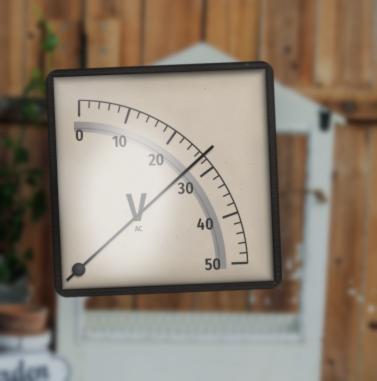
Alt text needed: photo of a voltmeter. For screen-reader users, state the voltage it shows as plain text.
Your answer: 27 V
